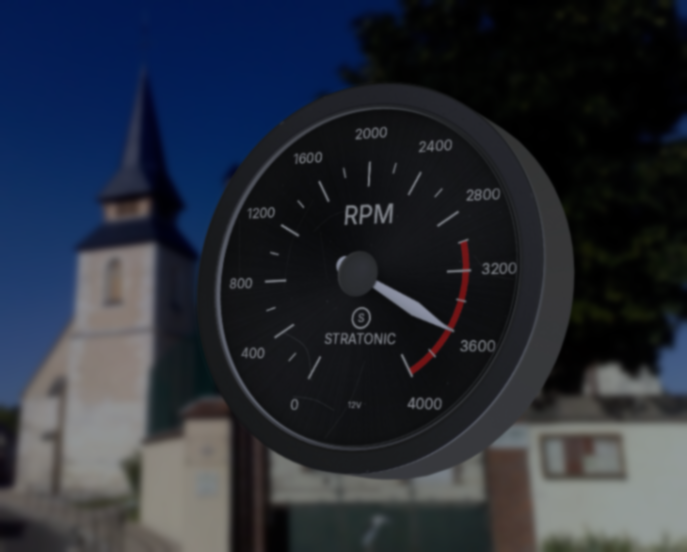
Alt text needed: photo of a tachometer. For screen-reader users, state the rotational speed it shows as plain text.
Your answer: 3600 rpm
